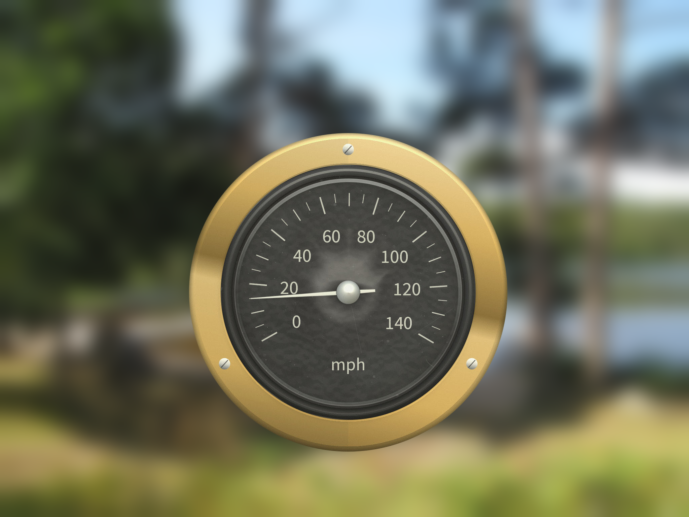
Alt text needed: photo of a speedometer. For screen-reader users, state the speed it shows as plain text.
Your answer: 15 mph
